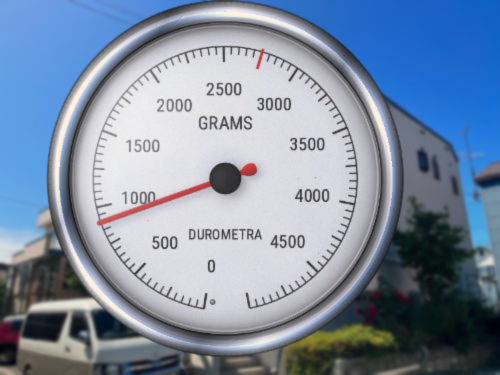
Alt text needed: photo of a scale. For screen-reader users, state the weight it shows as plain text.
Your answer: 900 g
